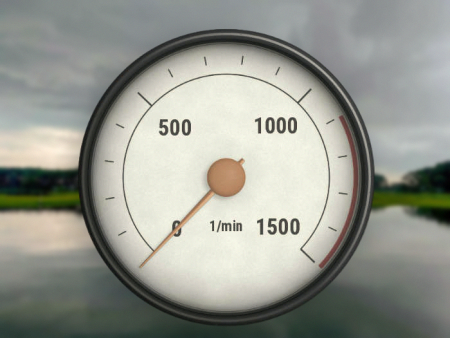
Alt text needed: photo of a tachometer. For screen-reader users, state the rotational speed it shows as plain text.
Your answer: 0 rpm
